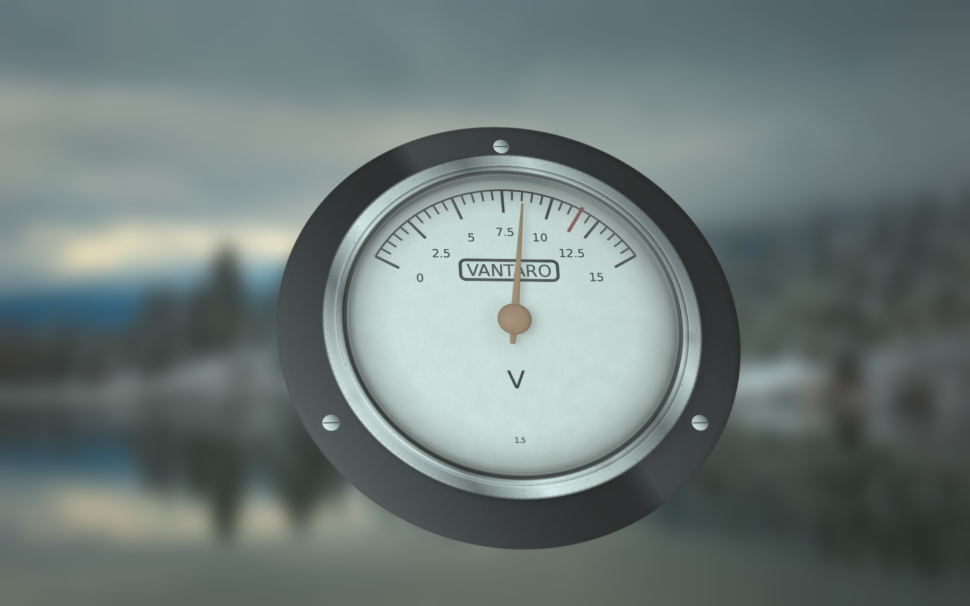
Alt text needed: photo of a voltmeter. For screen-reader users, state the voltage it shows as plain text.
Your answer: 8.5 V
